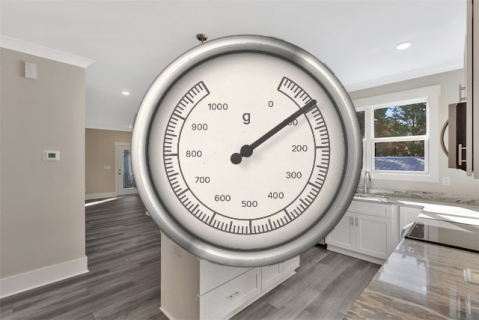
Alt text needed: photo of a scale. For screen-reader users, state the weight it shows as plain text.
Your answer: 90 g
